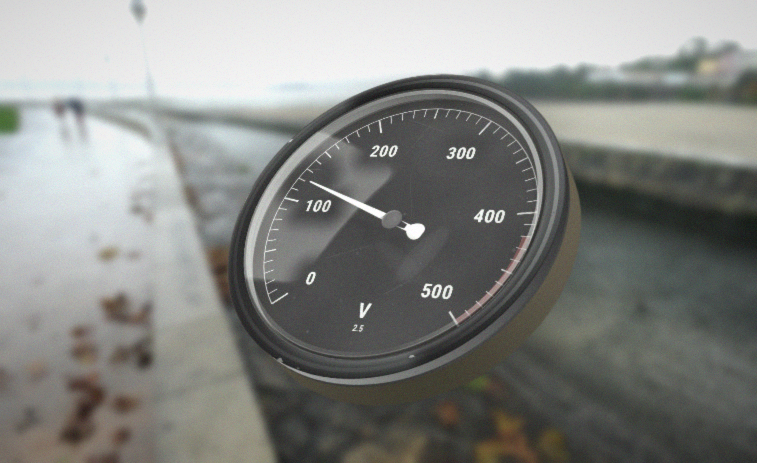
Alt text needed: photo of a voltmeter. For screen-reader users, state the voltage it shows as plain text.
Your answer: 120 V
